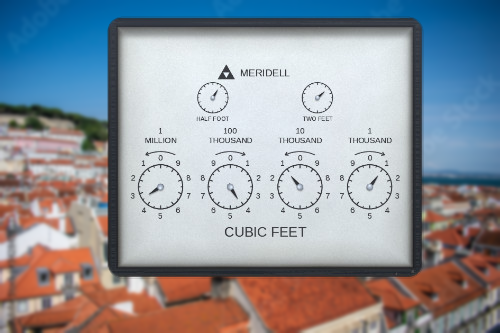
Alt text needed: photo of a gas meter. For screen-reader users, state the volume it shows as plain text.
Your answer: 341100 ft³
